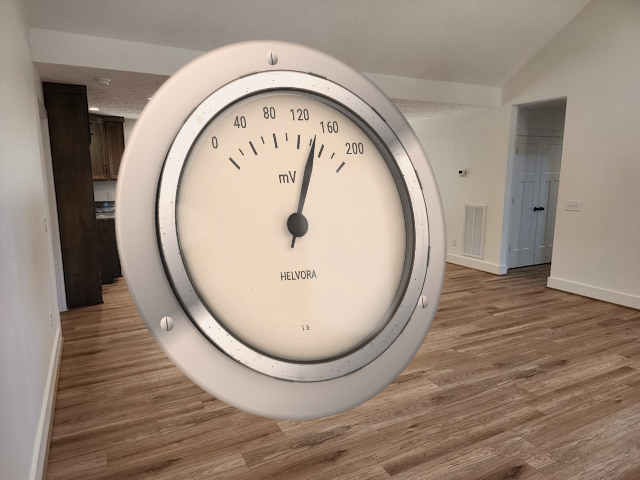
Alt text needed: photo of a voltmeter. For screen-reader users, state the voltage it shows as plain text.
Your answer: 140 mV
